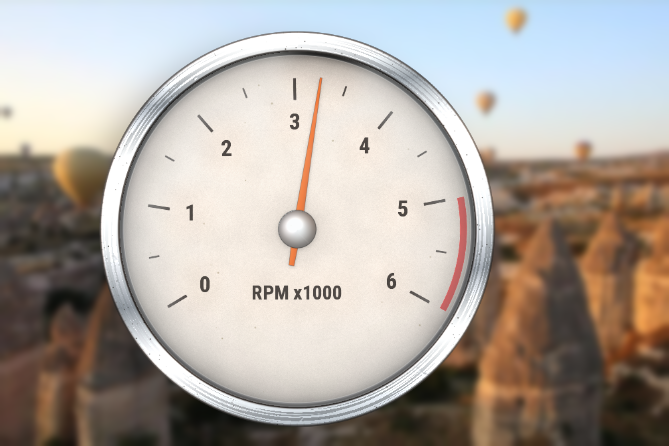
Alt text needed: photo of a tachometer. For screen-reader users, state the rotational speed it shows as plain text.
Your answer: 3250 rpm
